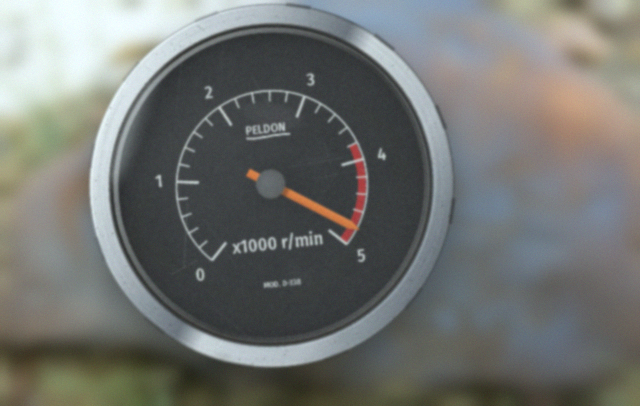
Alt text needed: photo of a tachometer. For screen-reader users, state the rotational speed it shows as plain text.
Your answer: 4800 rpm
